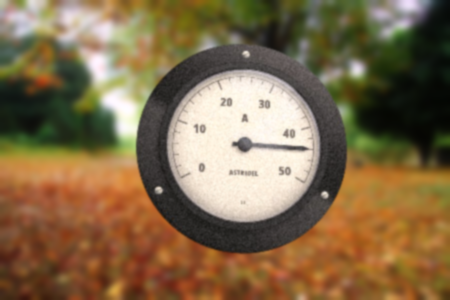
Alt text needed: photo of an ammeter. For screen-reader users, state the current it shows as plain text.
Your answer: 44 A
